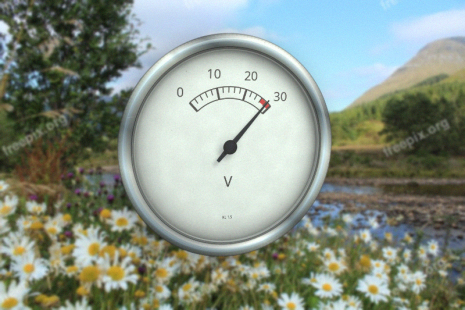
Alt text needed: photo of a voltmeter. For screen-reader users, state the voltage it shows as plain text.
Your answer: 28 V
